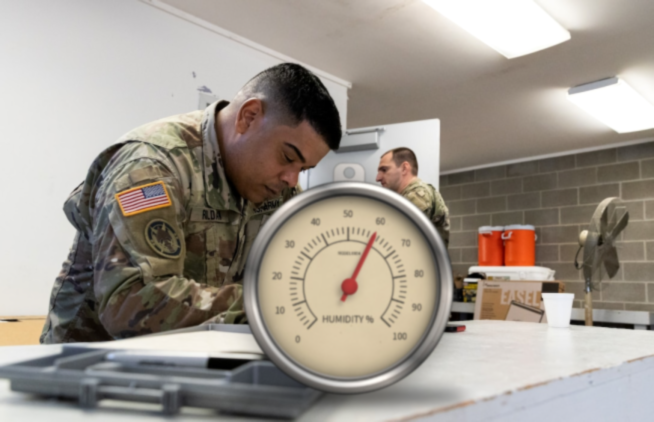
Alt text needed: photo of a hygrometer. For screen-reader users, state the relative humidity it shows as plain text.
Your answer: 60 %
